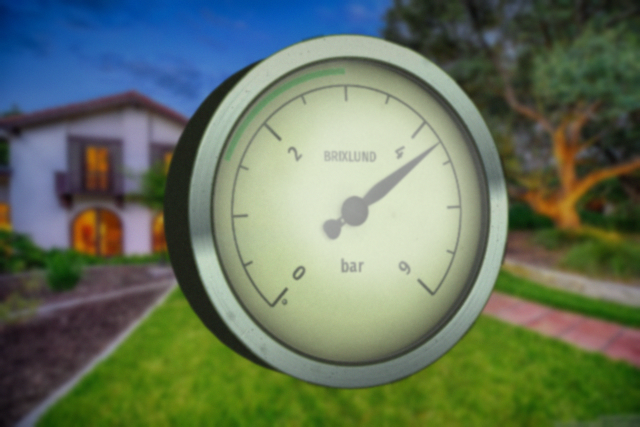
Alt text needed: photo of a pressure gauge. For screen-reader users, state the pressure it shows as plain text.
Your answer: 4.25 bar
